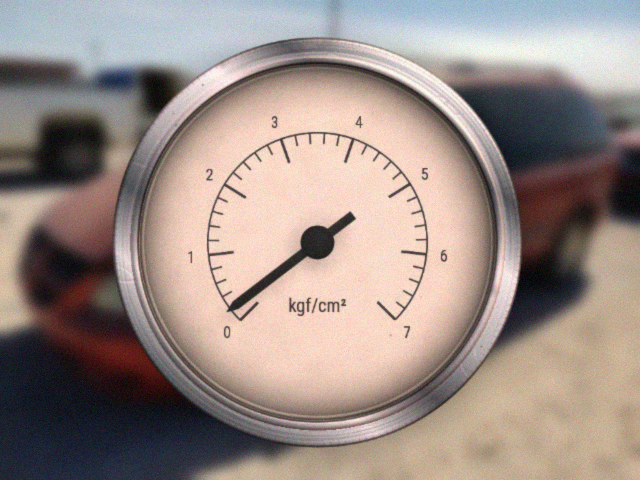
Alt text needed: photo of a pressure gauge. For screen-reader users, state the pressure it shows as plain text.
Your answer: 0.2 kg/cm²
